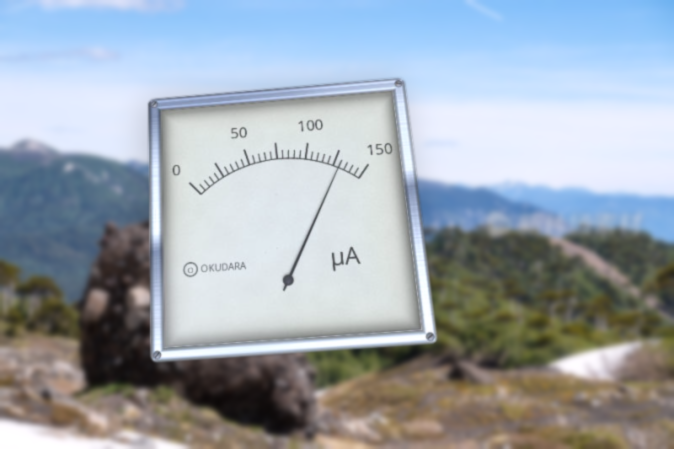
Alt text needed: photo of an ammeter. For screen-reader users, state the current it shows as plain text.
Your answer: 130 µA
